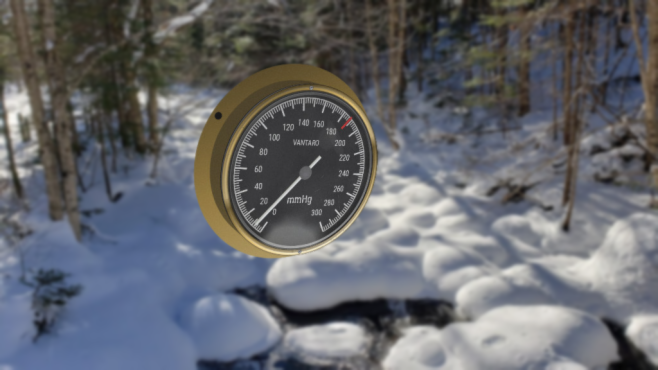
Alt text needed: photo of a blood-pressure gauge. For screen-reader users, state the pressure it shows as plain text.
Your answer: 10 mmHg
